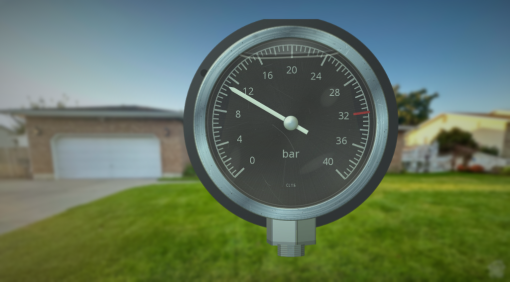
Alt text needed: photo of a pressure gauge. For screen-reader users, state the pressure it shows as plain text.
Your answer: 11 bar
